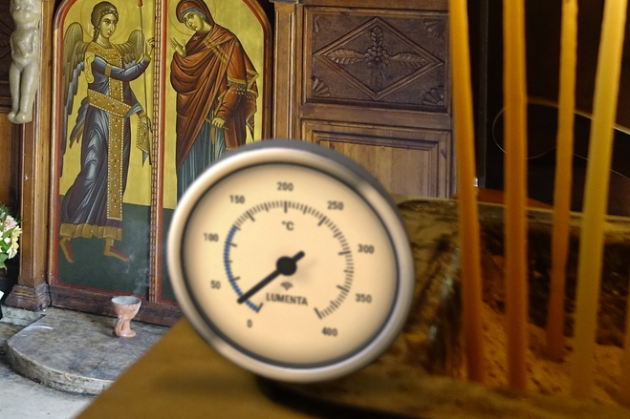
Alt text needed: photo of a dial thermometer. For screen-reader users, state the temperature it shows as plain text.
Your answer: 25 °C
